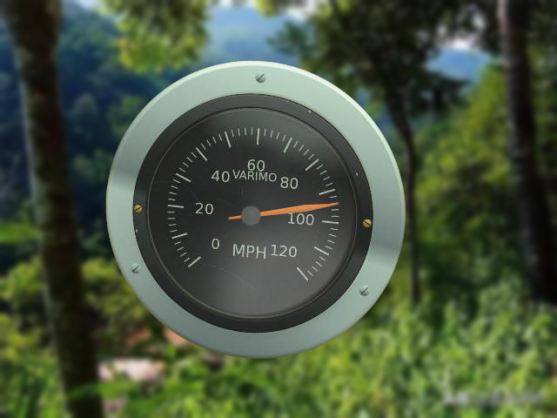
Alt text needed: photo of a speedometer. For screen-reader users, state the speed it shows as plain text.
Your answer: 94 mph
